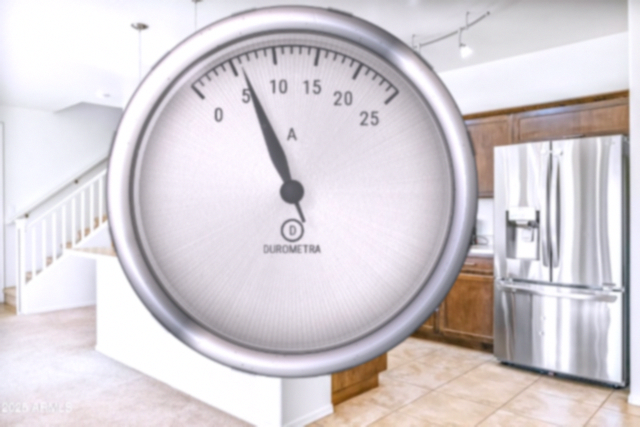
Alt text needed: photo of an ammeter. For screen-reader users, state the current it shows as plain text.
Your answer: 6 A
